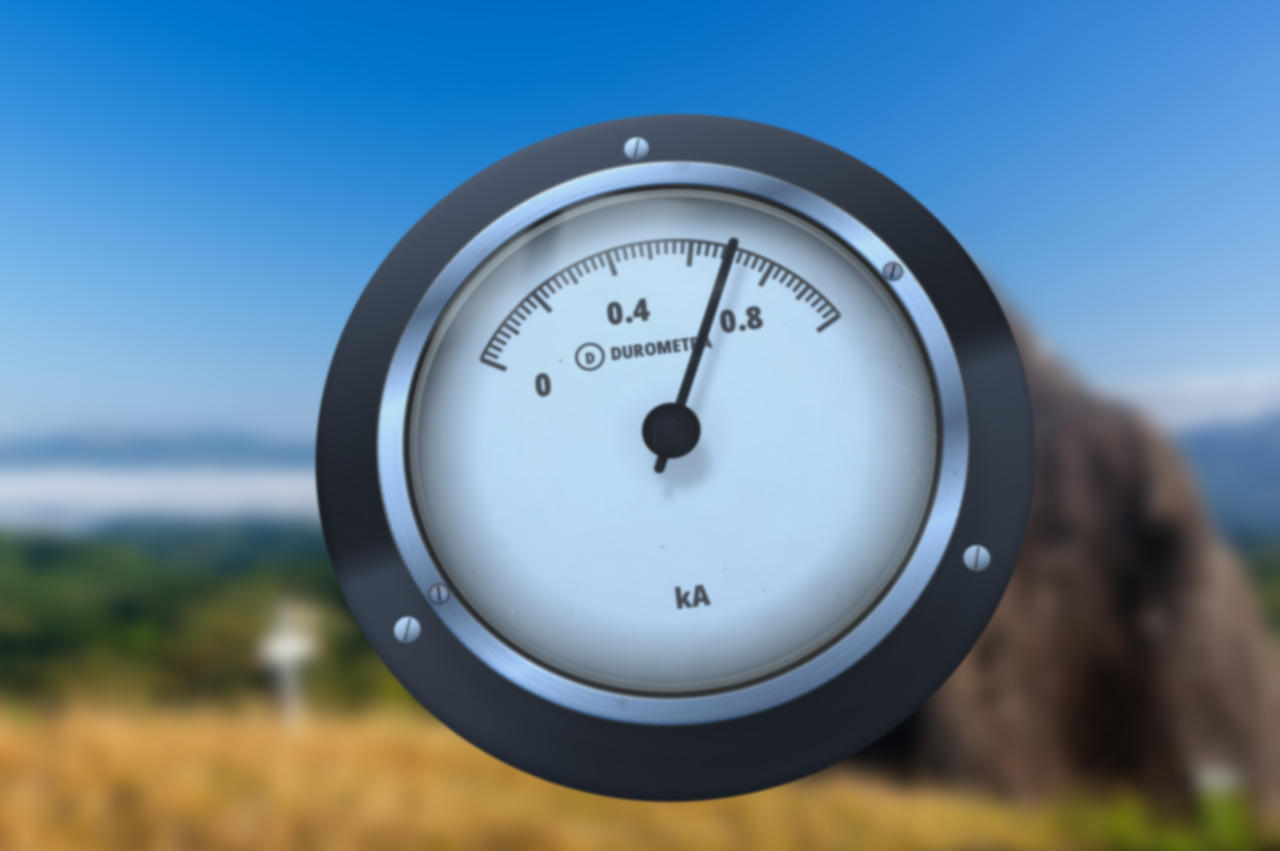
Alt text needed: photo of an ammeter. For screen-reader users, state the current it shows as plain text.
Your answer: 0.7 kA
